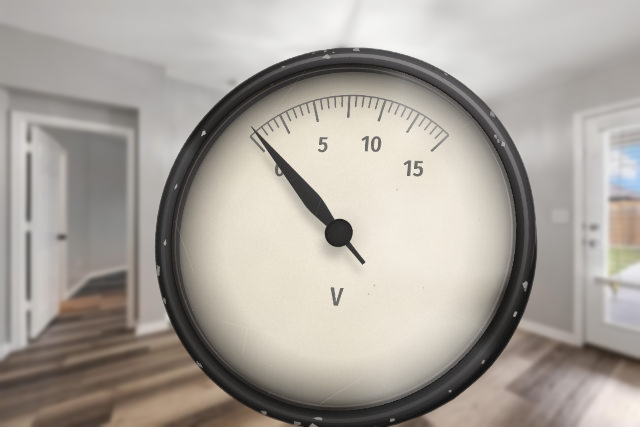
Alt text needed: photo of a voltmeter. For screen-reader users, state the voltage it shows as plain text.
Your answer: 0.5 V
